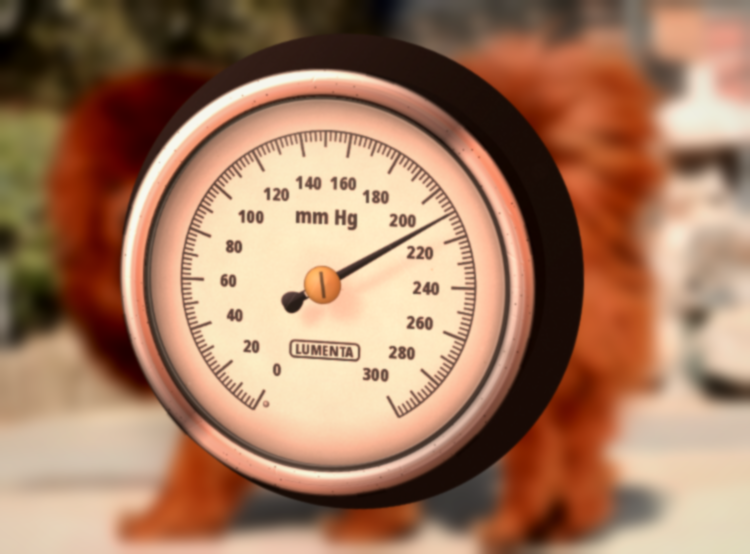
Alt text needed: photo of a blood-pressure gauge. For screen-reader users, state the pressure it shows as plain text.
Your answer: 210 mmHg
